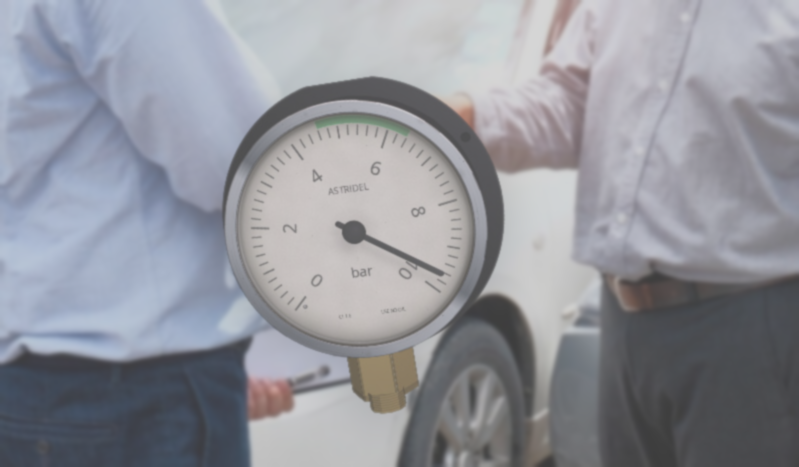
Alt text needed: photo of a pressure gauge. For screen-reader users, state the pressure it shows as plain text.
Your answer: 9.6 bar
